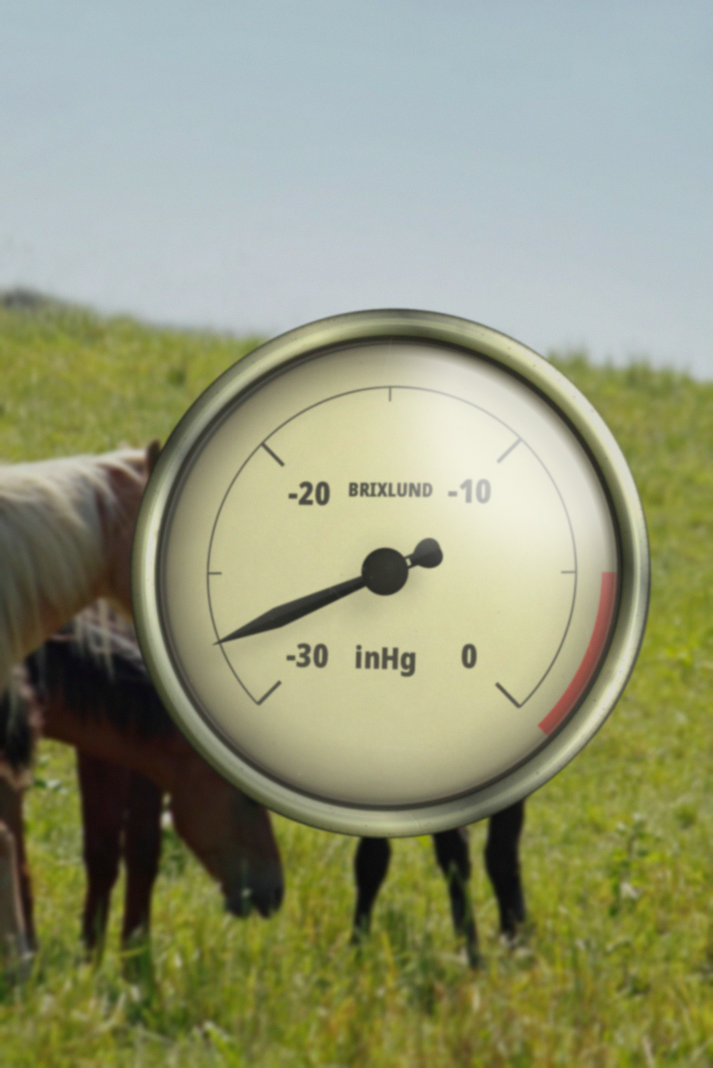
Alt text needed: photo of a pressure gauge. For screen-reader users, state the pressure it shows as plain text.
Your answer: -27.5 inHg
